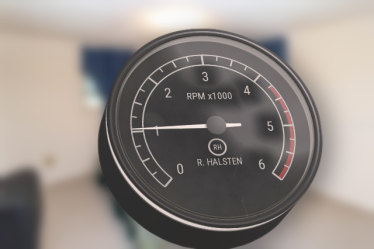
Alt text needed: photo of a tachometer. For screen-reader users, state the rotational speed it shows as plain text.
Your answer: 1000 rpm
